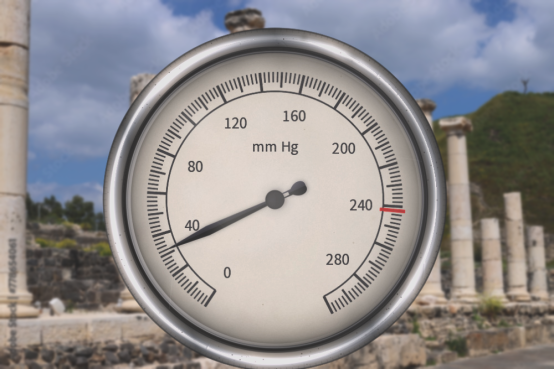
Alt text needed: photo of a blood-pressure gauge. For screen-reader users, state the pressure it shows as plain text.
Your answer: 32 mmHg
